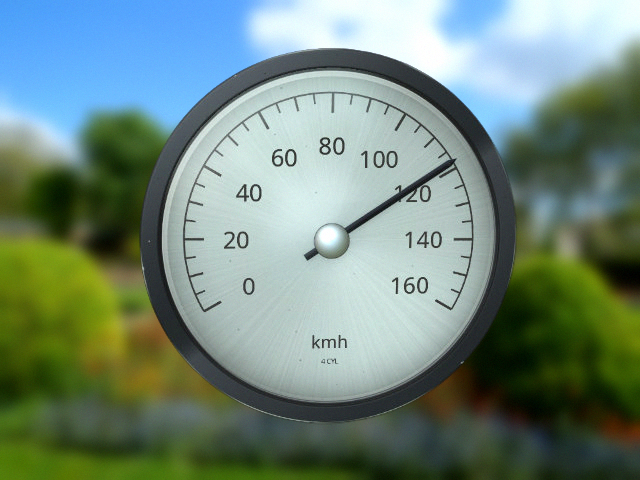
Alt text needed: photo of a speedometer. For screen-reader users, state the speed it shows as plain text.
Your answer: 117.5 km/h
